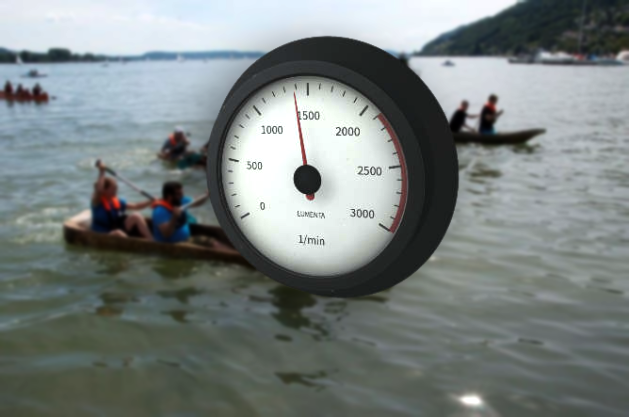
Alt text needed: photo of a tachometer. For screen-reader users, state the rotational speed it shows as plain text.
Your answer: 1400 rpm
